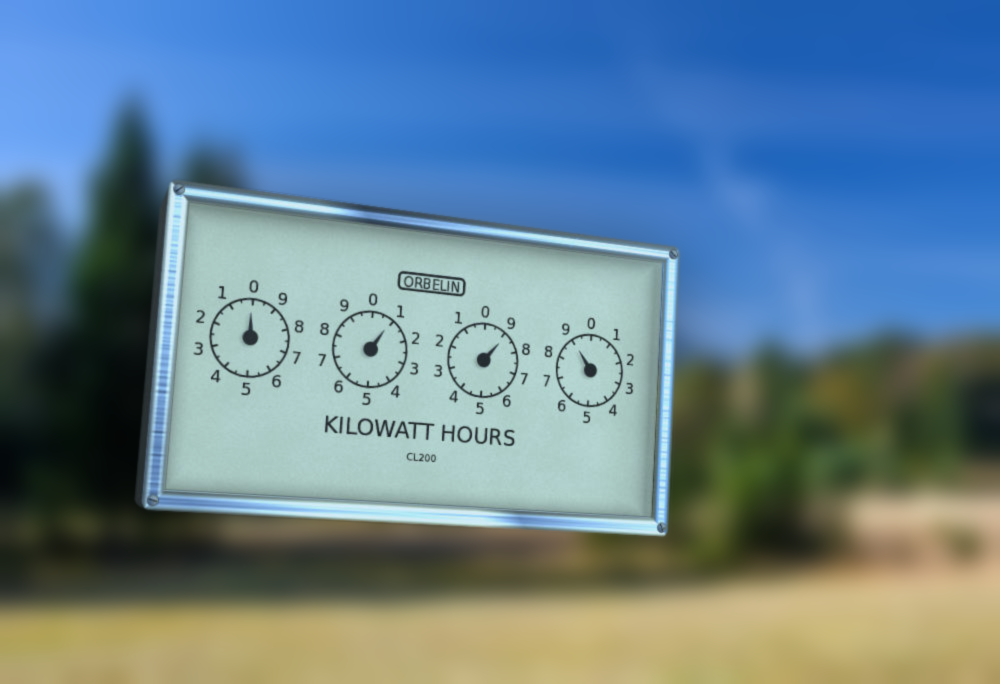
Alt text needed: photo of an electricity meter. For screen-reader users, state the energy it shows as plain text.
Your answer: 89 kWh
